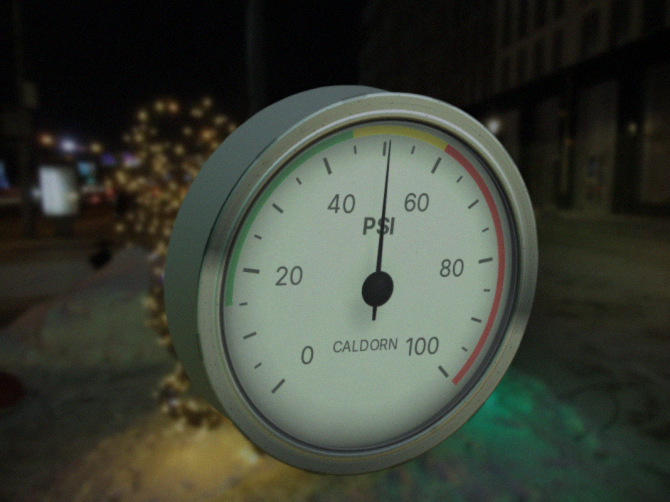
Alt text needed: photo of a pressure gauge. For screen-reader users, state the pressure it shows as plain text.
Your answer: 50 psi
